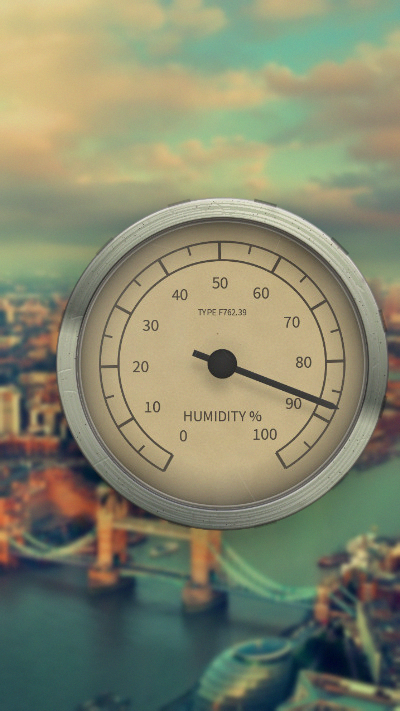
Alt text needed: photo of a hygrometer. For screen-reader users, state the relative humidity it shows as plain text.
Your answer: 87.5 %
